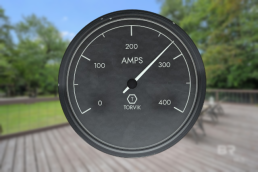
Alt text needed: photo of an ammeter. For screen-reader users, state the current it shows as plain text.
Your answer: 275 A
